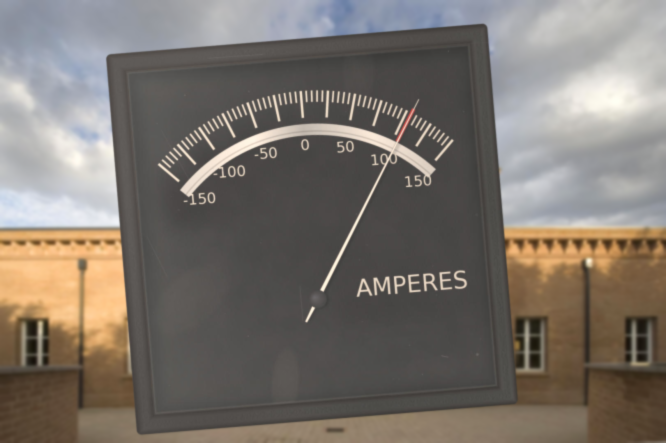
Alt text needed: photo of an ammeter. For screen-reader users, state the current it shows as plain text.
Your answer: 105 A
